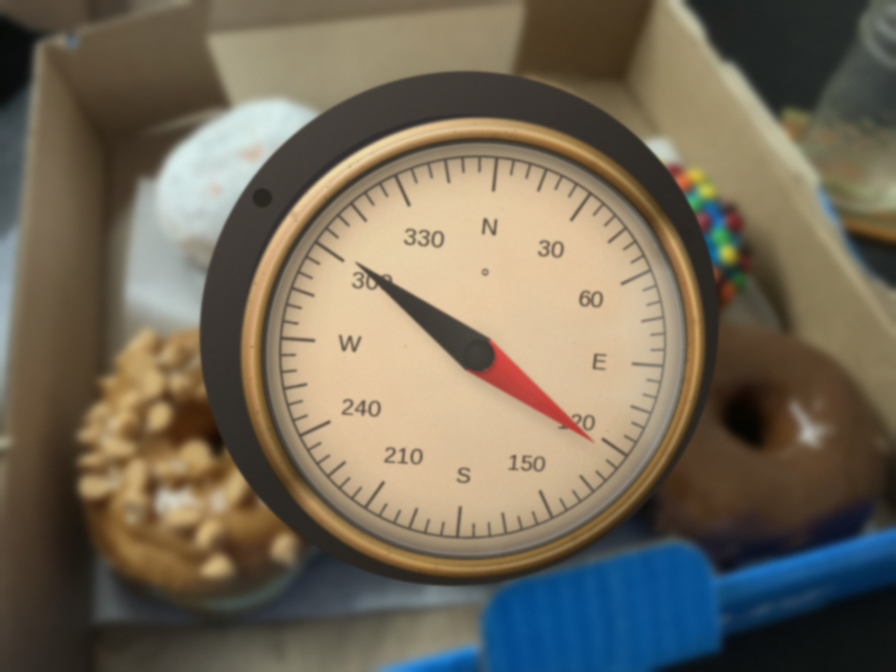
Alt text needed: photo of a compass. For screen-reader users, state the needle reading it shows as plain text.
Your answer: 122.5 °
